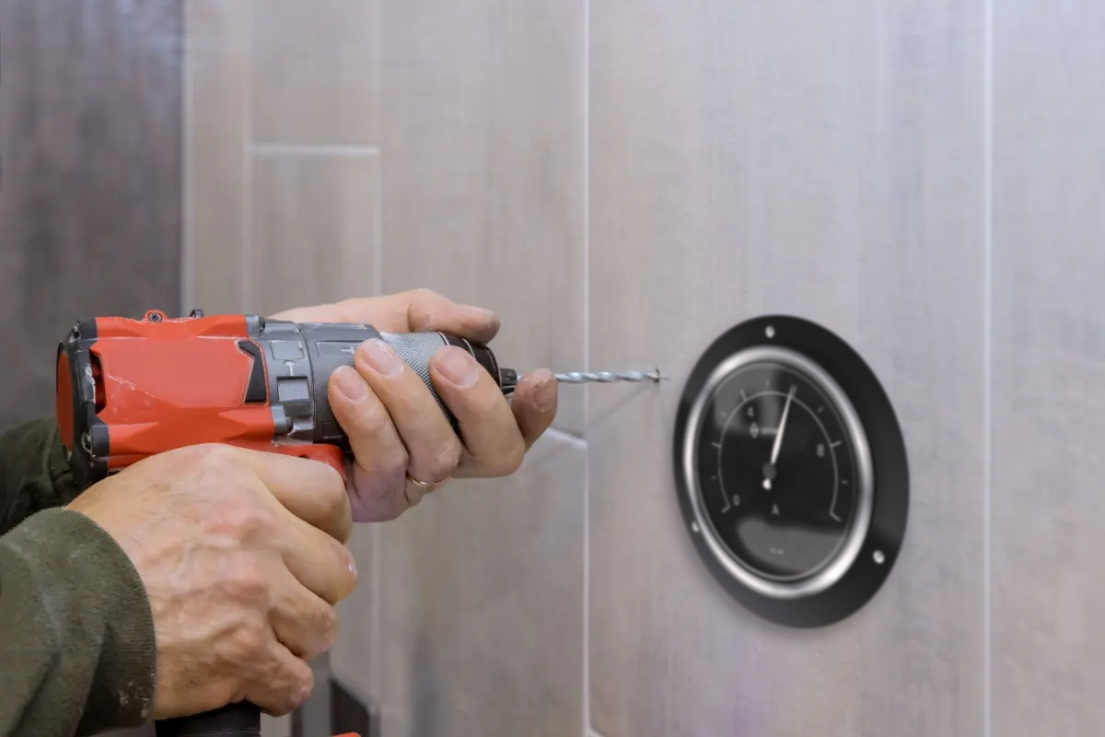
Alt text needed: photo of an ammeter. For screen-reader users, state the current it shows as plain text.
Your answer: 6 A
